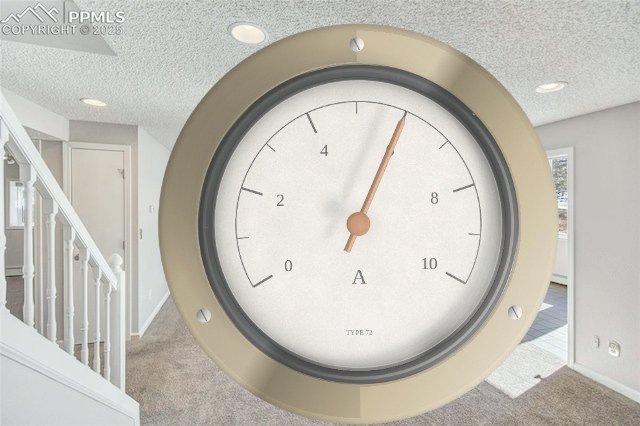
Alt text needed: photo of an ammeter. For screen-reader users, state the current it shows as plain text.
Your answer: 6 A
